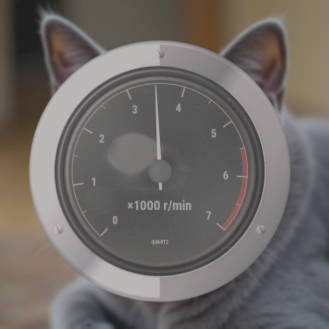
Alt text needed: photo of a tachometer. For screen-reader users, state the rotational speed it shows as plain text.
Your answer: 3500 rpm
